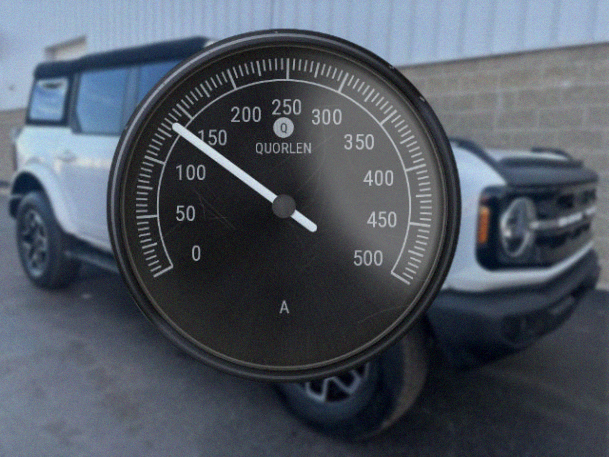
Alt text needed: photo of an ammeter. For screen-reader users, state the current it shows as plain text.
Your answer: 135 A
